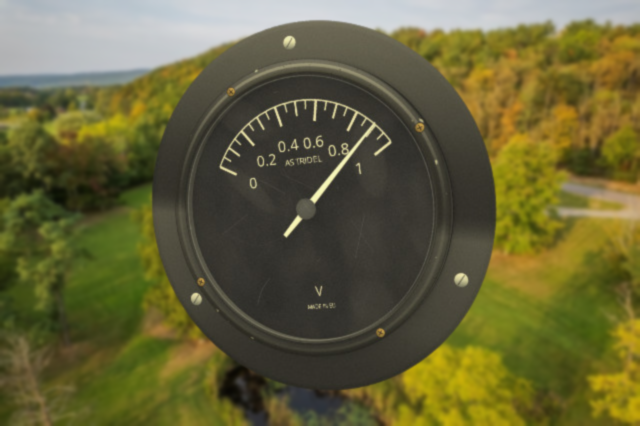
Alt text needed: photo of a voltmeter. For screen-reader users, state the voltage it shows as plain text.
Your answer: 0.9 V
